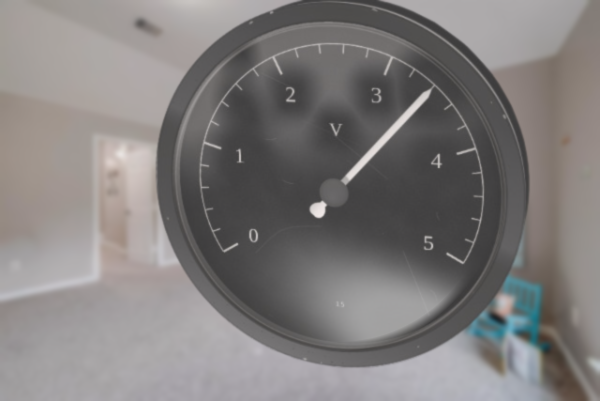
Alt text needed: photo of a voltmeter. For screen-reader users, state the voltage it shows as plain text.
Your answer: 3.4 V
